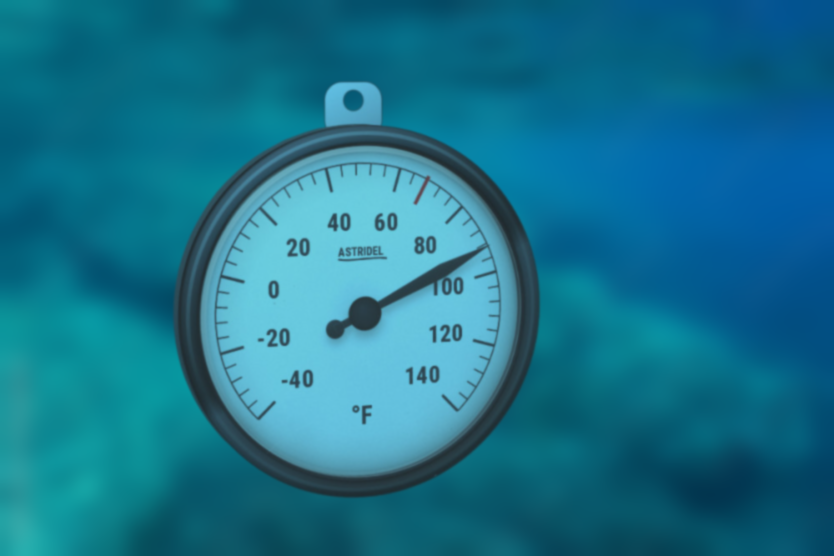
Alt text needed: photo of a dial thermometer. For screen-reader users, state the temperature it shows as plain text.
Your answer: 92 °F
